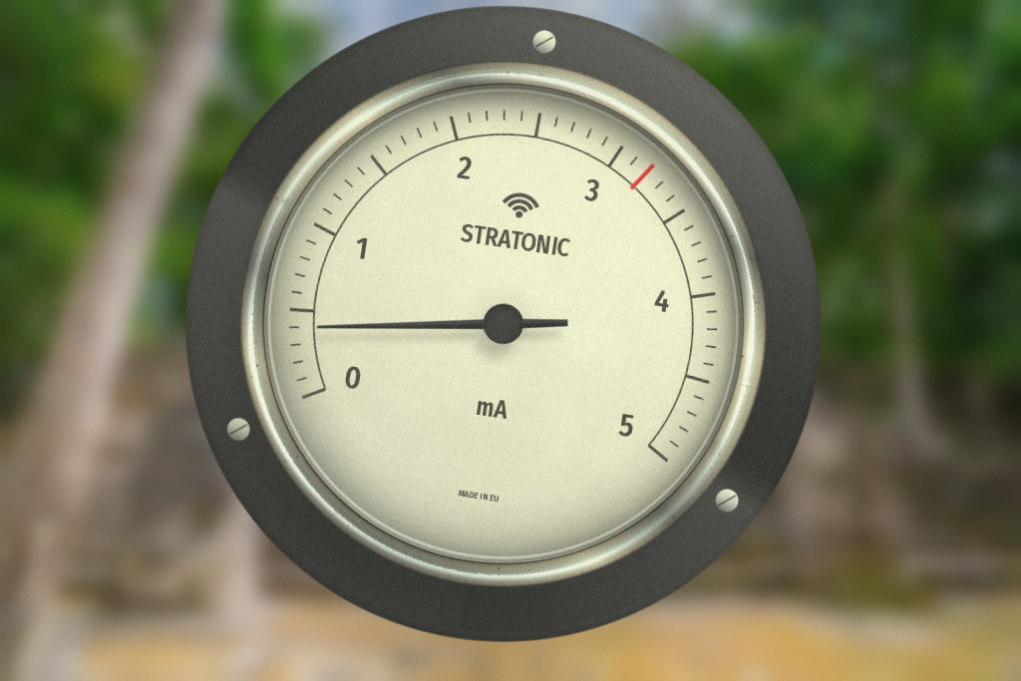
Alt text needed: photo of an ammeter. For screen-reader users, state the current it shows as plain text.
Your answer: 0.4 mA
